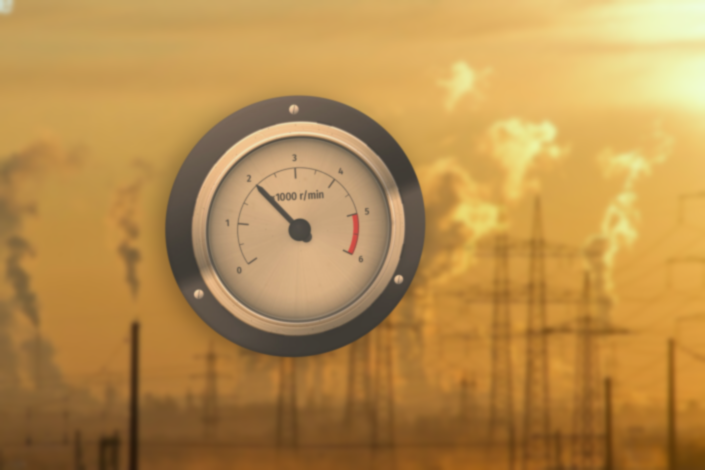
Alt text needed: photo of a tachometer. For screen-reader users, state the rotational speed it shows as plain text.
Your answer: 2000 rpm
